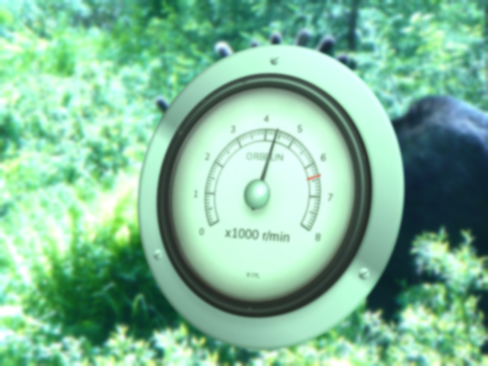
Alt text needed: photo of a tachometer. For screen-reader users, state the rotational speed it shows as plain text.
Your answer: 4500 rpm
